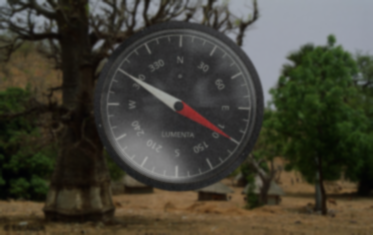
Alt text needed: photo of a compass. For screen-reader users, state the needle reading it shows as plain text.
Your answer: 120 °
